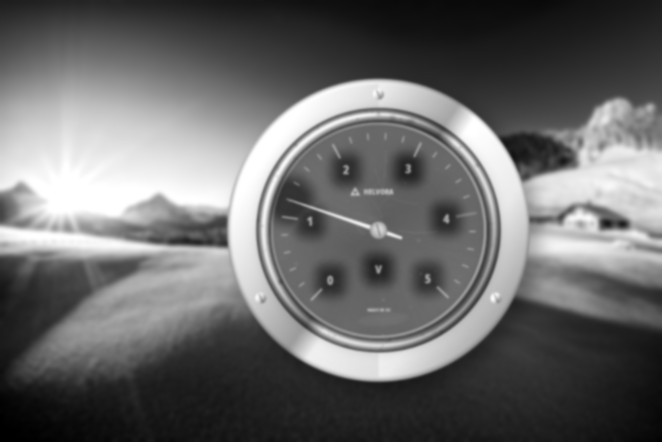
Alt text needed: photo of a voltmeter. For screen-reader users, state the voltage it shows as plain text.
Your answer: 1.2 V
